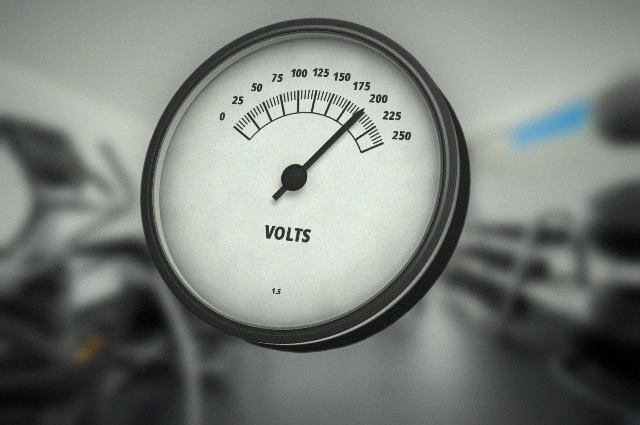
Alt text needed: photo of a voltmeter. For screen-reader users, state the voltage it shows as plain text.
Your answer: 200 V
